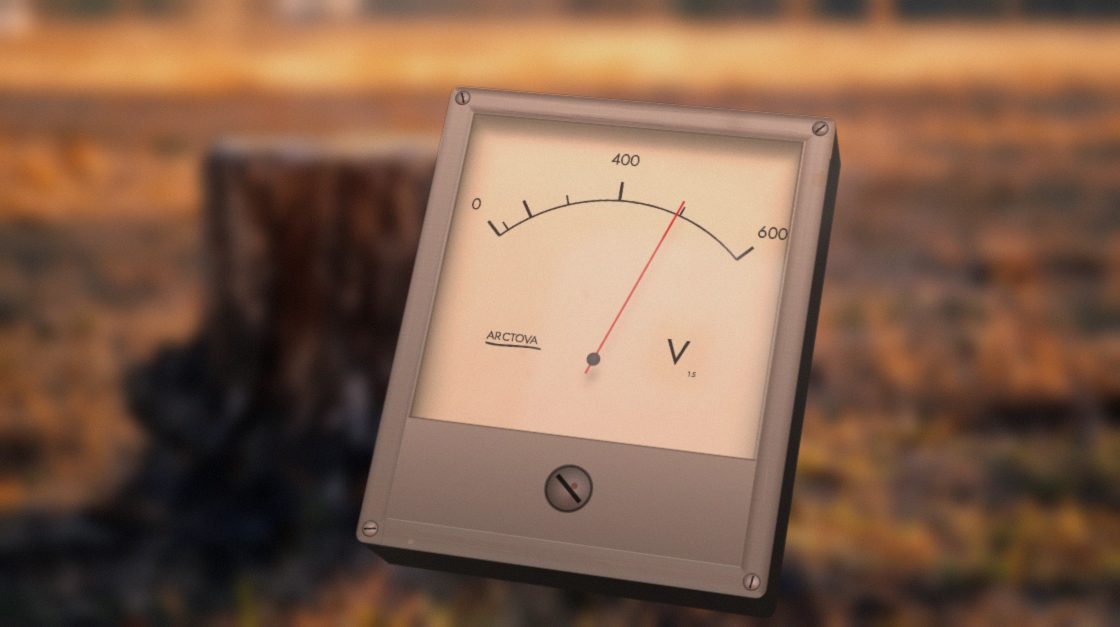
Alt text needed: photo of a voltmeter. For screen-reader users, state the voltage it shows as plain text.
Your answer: 500 V
